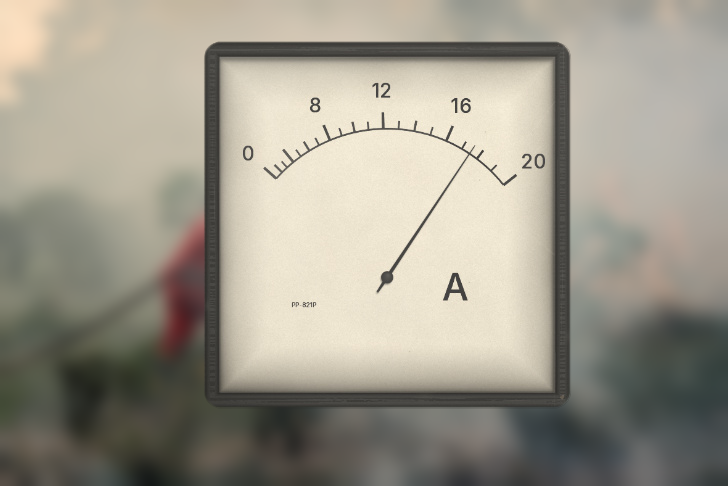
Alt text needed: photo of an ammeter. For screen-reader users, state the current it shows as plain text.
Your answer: 17.5 A
